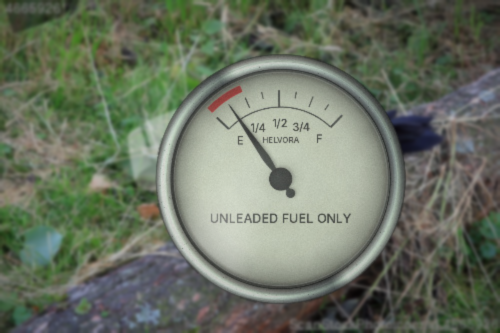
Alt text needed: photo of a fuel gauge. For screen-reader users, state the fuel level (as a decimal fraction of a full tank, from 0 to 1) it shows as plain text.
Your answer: 0.125
